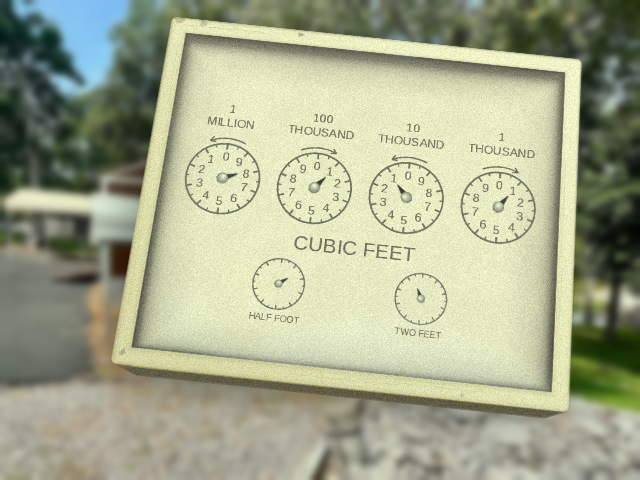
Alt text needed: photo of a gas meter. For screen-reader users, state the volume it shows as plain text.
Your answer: 811100 ft³
